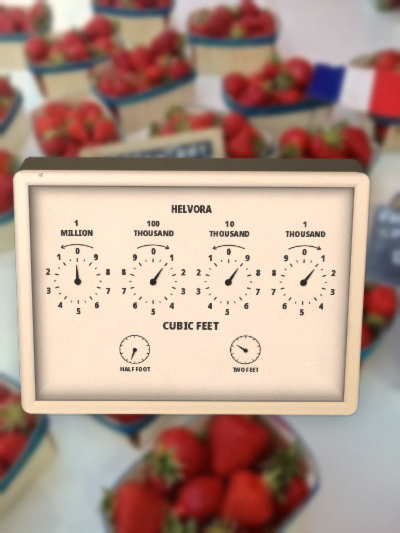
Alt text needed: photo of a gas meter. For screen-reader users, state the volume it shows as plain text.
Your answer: 9100 ft³
